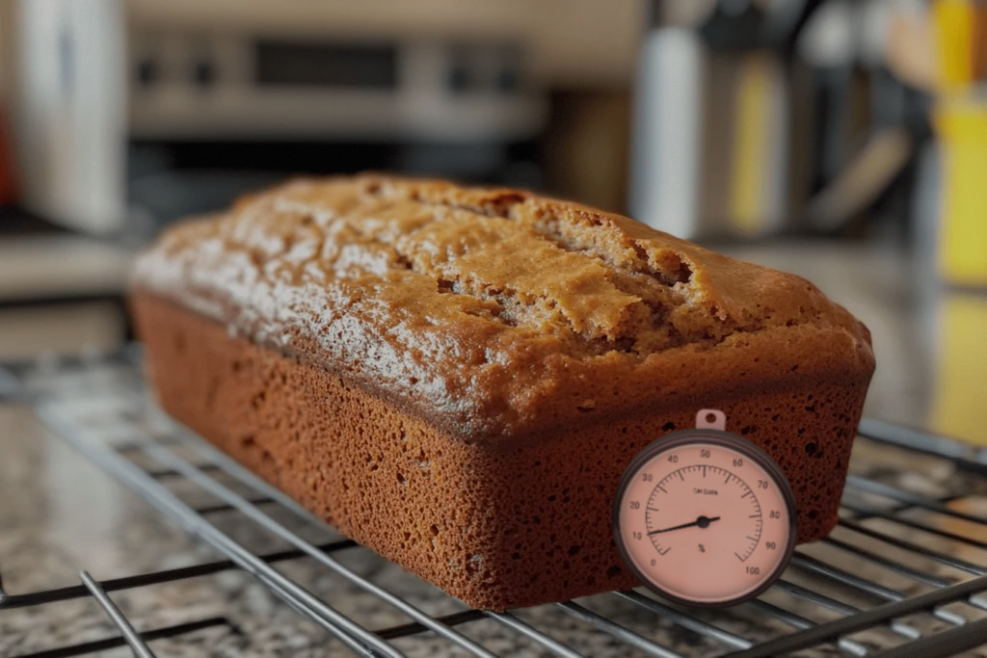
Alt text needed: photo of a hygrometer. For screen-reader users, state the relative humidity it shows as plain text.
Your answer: 10 %
